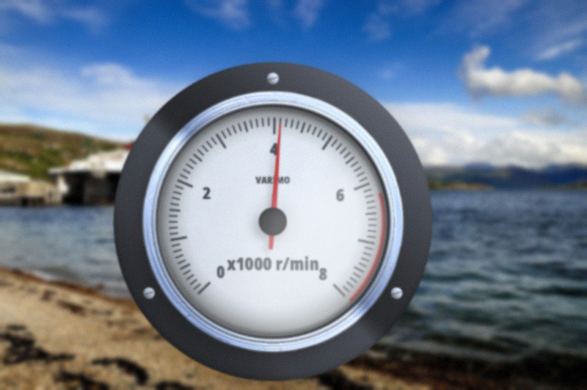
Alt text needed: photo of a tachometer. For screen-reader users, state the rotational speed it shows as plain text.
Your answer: 4100 rpm
